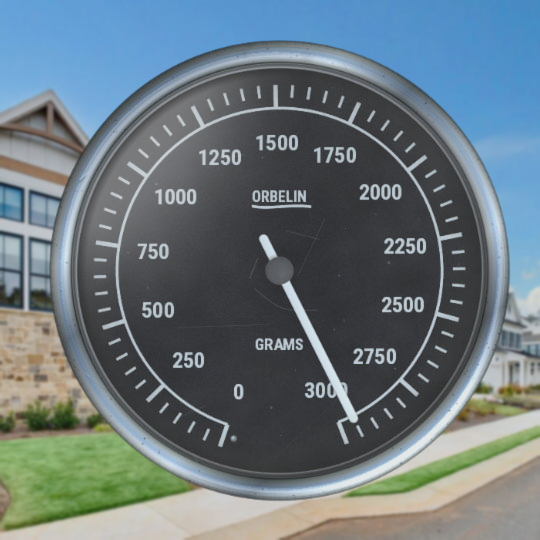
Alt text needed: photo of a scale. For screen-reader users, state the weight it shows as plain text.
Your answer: 2950 g
